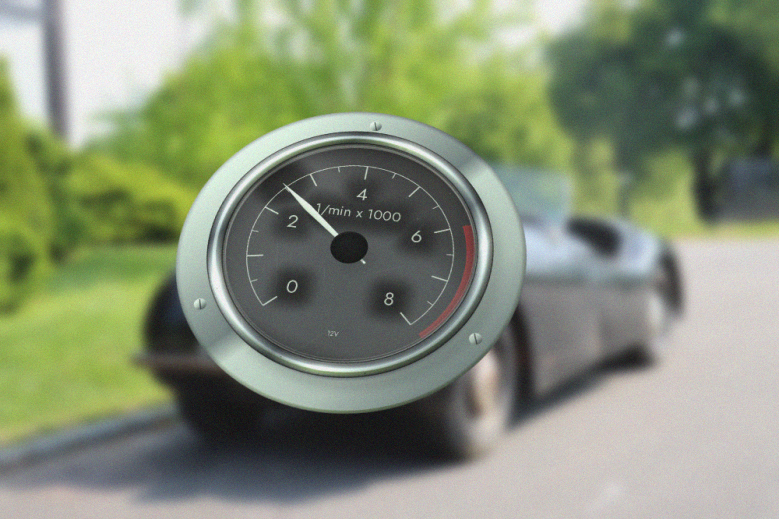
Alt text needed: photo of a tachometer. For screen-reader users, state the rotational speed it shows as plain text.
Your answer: 2500 rpm
